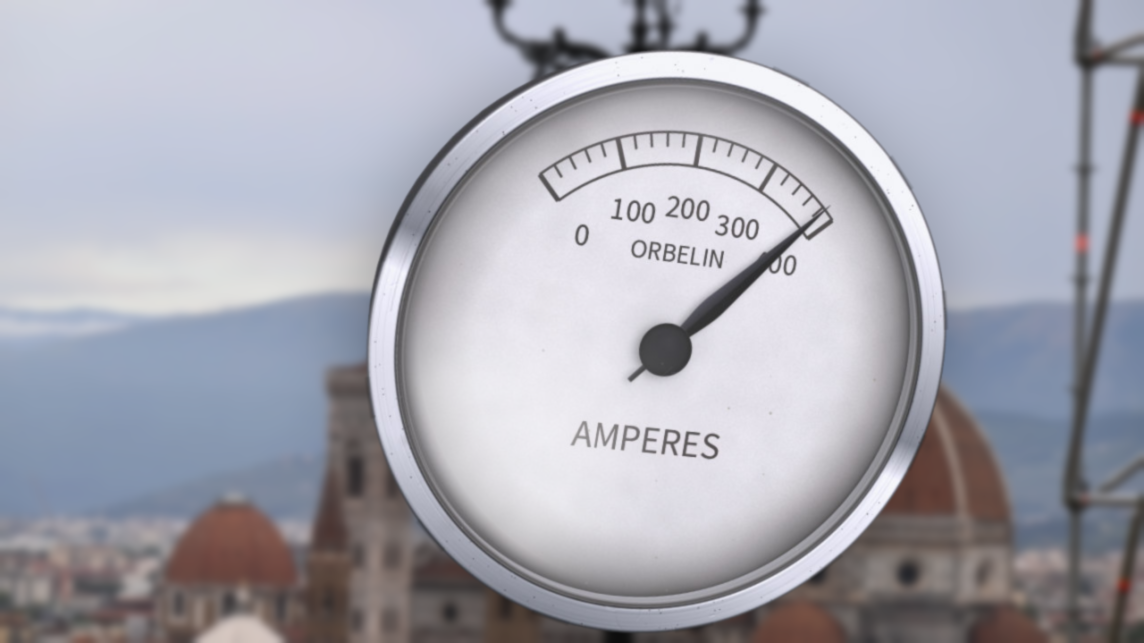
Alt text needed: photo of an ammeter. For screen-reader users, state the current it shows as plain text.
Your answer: 380 A
